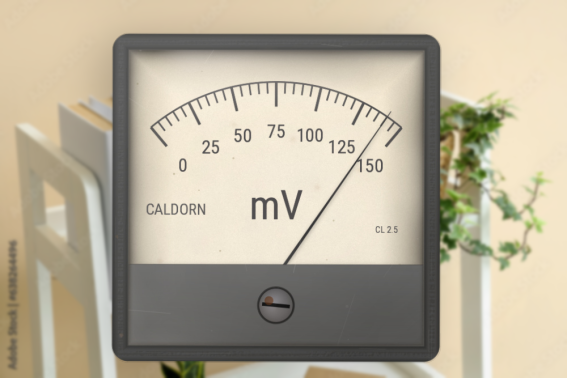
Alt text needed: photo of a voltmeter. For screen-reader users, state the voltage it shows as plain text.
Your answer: 140 mV
